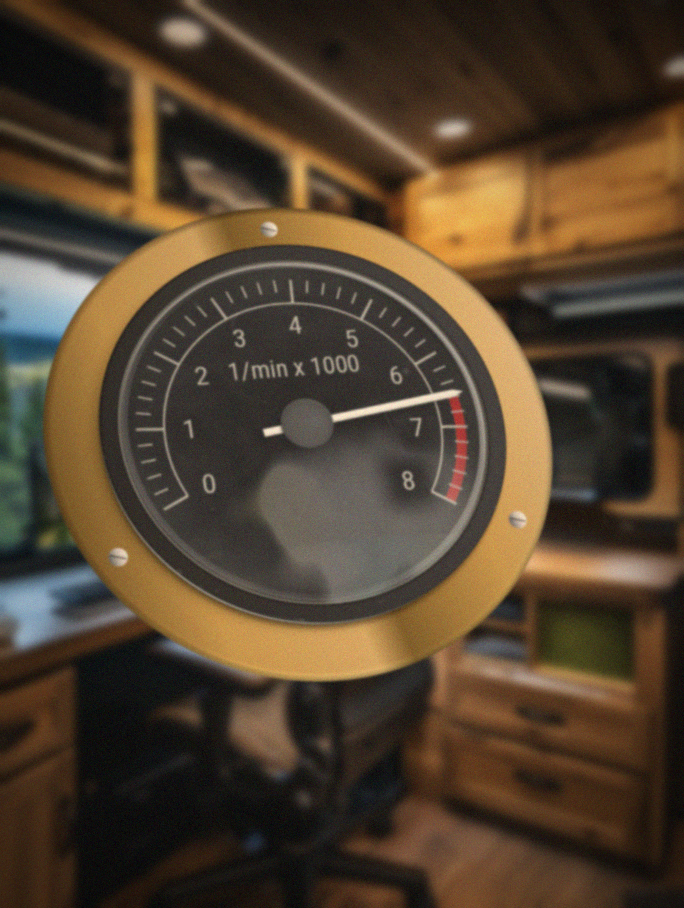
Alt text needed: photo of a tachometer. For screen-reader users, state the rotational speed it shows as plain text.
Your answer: 6600 rpm
